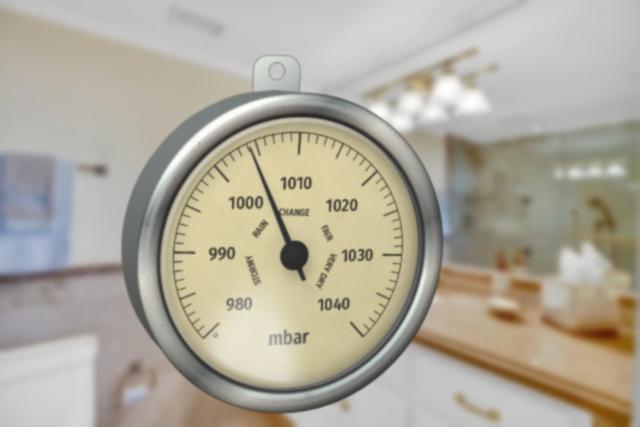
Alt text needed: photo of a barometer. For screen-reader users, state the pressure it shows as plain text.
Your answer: 1004 mbar
